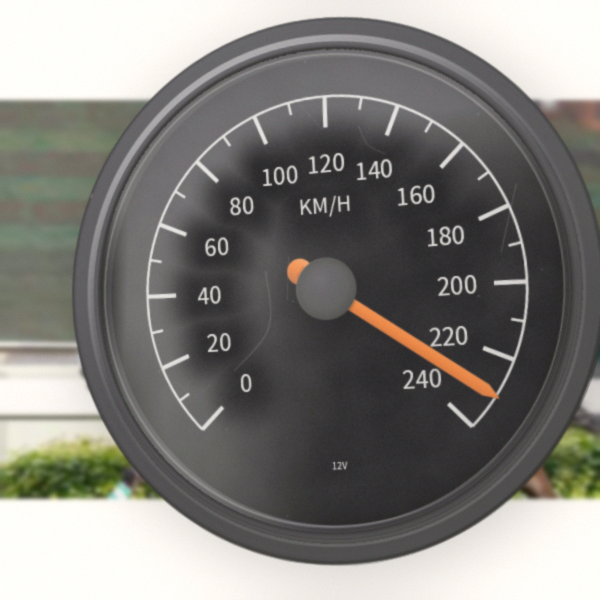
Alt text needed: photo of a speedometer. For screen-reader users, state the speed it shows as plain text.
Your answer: 230 km/h
